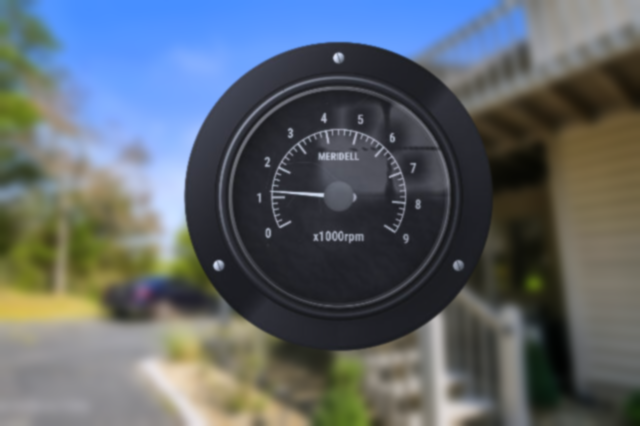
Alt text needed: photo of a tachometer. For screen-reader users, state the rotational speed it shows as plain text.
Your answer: 1200 rpm
